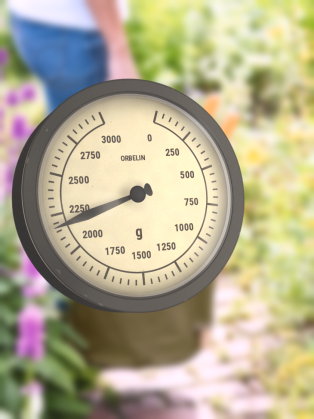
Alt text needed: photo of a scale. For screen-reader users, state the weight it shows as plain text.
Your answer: 2175 g
